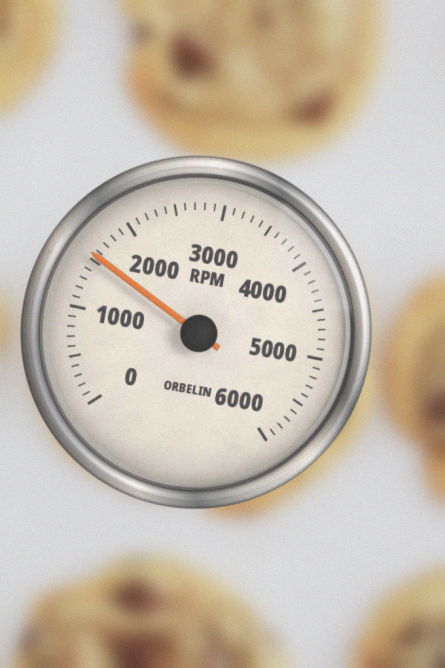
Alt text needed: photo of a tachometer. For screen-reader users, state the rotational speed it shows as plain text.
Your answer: 1550 rpm
